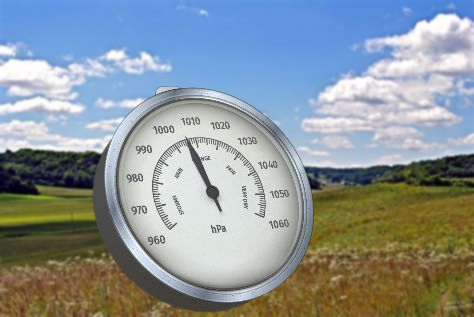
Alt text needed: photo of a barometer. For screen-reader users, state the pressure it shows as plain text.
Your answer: 1005 hPa
